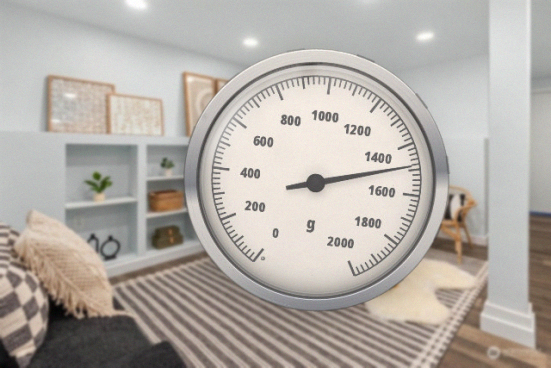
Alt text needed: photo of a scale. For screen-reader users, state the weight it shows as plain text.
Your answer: 1480 g
